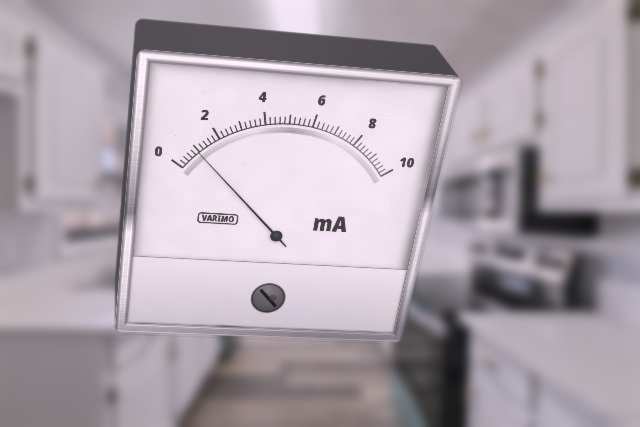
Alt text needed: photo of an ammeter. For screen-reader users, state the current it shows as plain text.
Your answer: 1 mA
